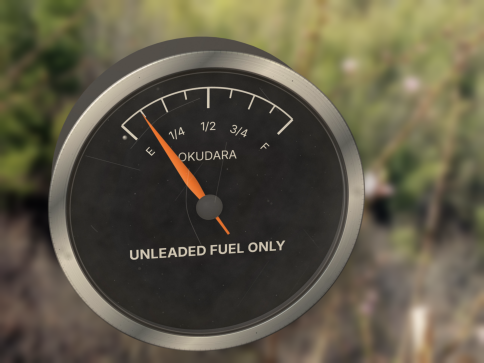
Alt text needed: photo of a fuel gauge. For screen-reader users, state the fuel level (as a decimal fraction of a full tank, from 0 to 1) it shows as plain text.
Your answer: 0.125
